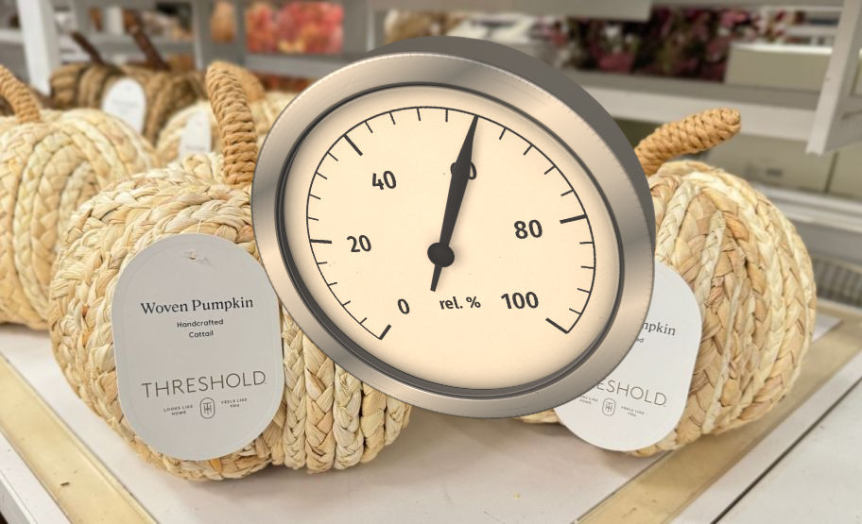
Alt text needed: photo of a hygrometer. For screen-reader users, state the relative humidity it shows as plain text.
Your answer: 60 %
